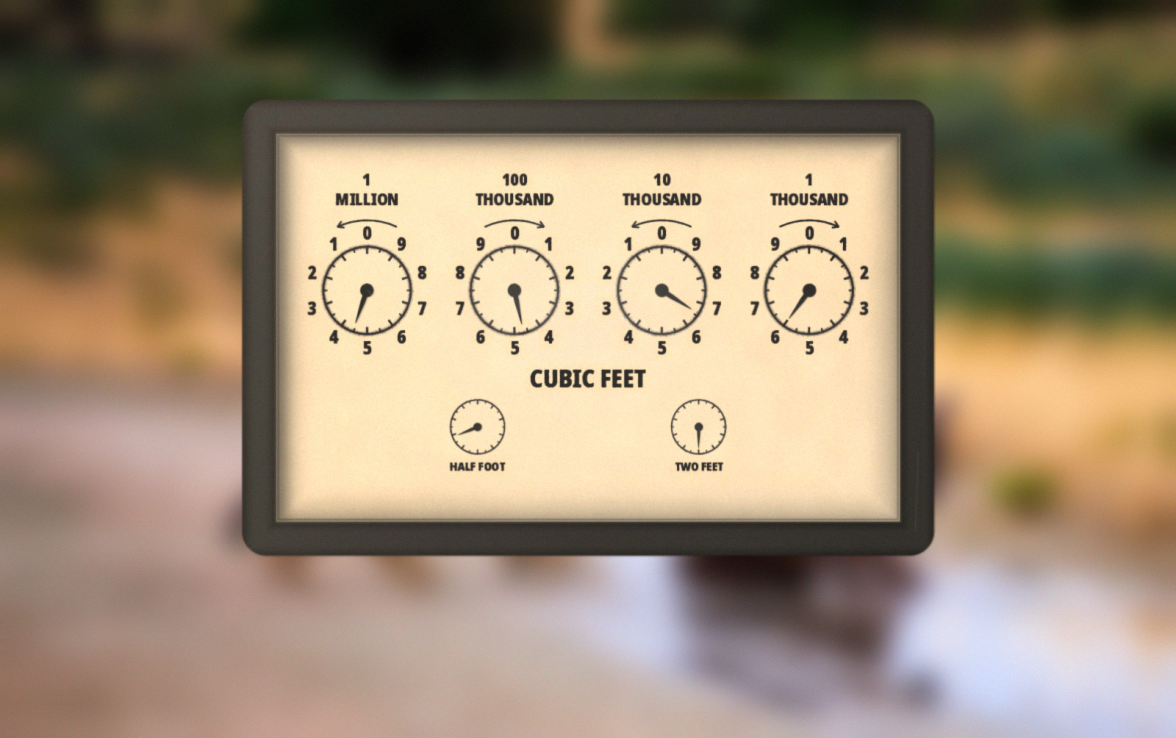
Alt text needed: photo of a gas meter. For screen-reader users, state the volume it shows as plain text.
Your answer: 446600 ft³
